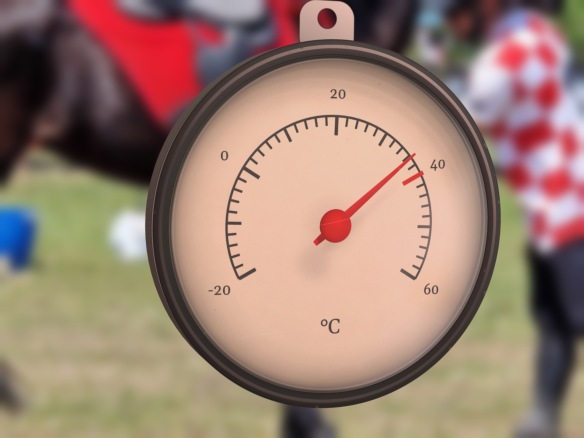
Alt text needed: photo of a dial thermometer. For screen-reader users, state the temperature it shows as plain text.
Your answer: 36 °C
